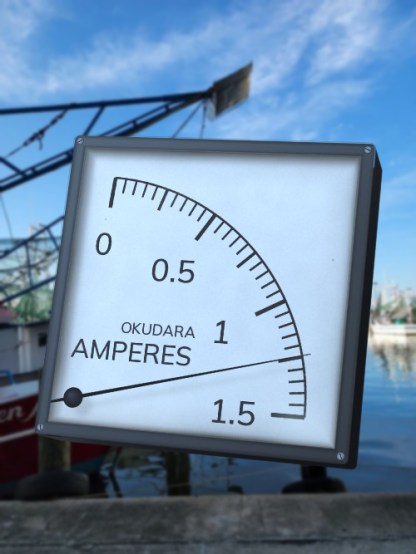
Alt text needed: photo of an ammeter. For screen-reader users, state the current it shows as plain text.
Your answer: 1.25 A
